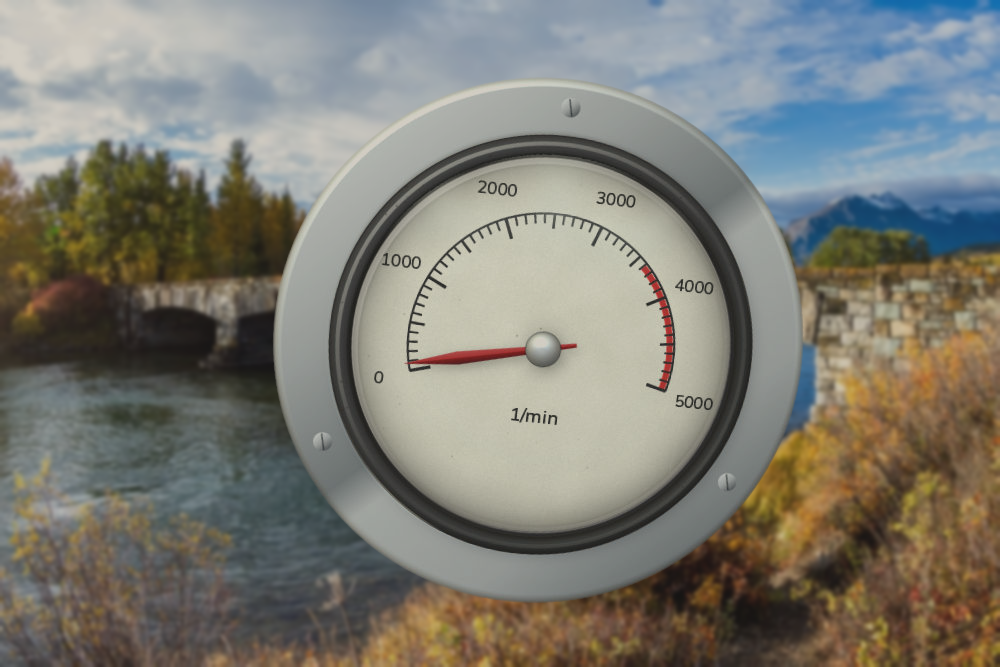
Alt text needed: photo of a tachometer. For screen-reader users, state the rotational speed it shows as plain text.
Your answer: 100 rpm
